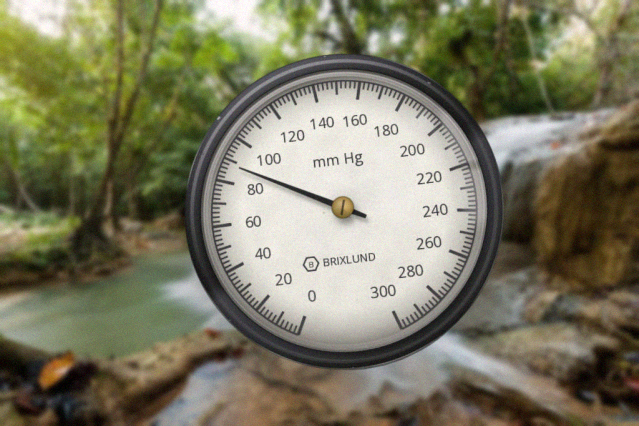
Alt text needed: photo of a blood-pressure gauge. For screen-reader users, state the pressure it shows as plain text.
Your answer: 88 mmHg
